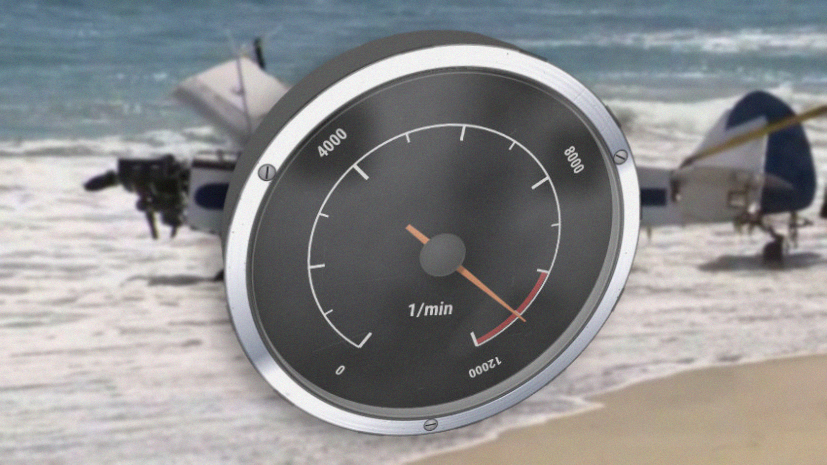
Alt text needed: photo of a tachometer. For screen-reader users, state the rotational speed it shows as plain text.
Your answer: 11000 rpm
